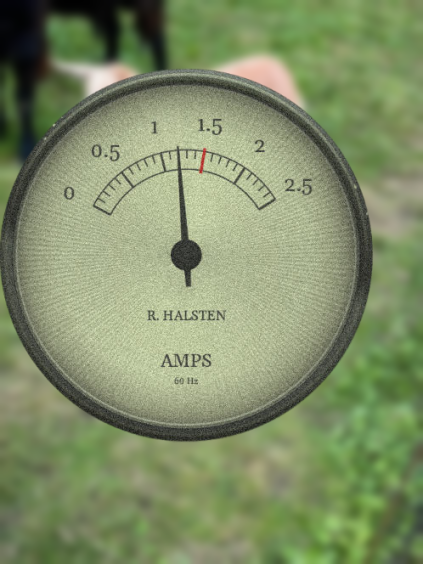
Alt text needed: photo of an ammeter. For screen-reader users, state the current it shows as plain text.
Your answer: 1.2 A
